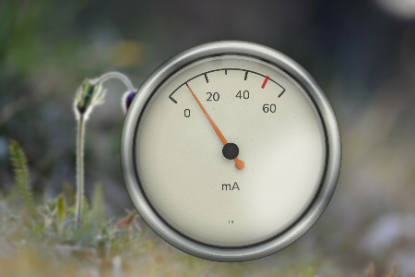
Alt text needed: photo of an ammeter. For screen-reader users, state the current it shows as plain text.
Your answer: 10 mA
